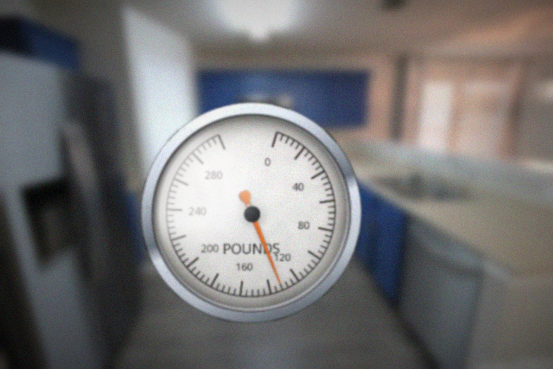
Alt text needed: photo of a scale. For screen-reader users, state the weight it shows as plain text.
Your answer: 132 lb
